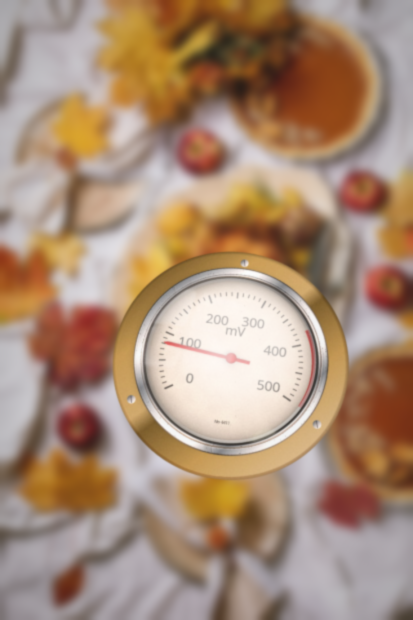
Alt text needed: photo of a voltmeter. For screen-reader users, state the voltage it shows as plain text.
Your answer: 80 mV
